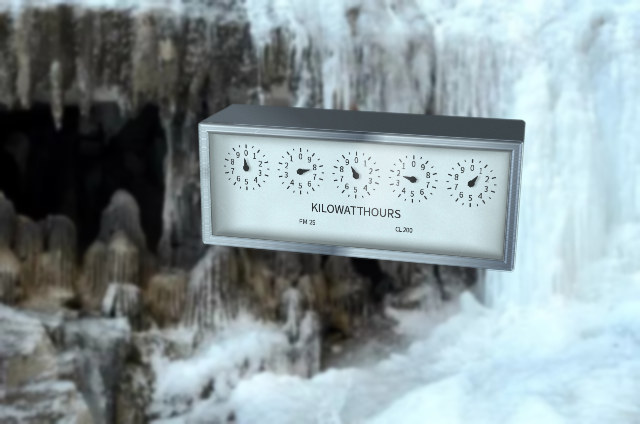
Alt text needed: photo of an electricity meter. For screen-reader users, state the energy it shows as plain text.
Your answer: 97921 kWh
